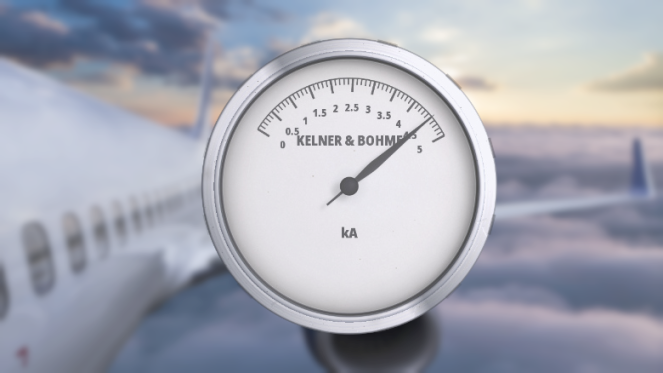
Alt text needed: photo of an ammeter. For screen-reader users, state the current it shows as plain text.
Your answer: 4.5 kA
